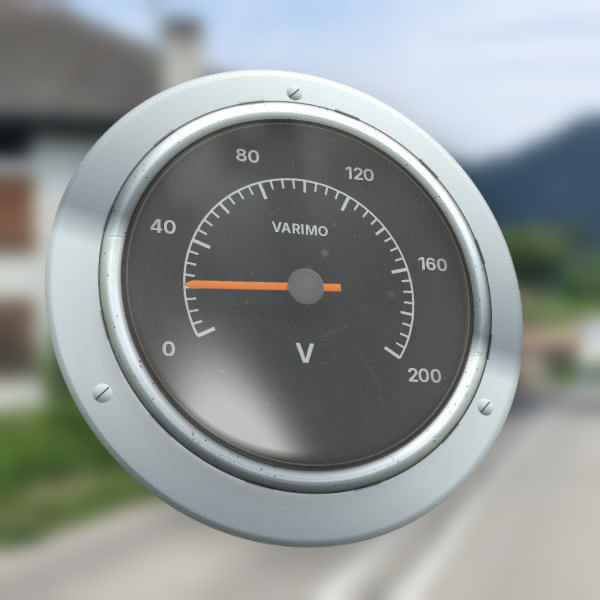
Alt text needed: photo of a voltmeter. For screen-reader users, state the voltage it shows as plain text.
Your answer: 20 V
